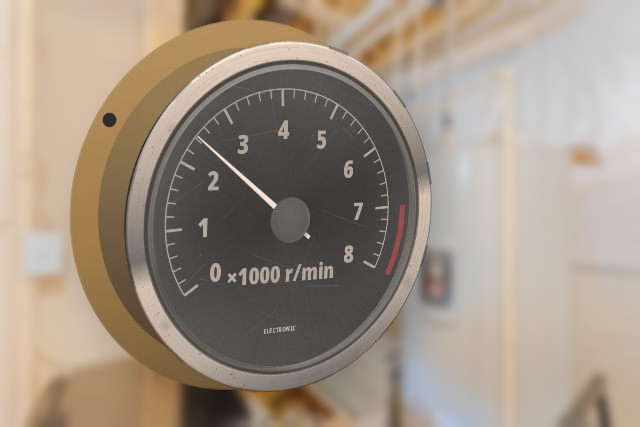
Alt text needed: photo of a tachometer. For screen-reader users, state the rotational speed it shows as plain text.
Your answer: 2400 rpm
